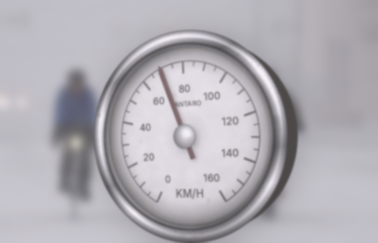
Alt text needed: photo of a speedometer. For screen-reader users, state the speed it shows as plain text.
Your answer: 70 km/h
